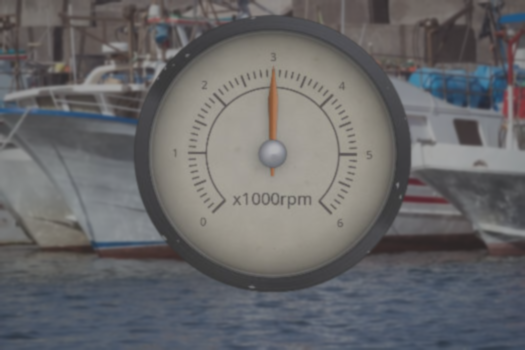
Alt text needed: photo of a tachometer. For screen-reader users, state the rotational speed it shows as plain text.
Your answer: 3000 rpm
